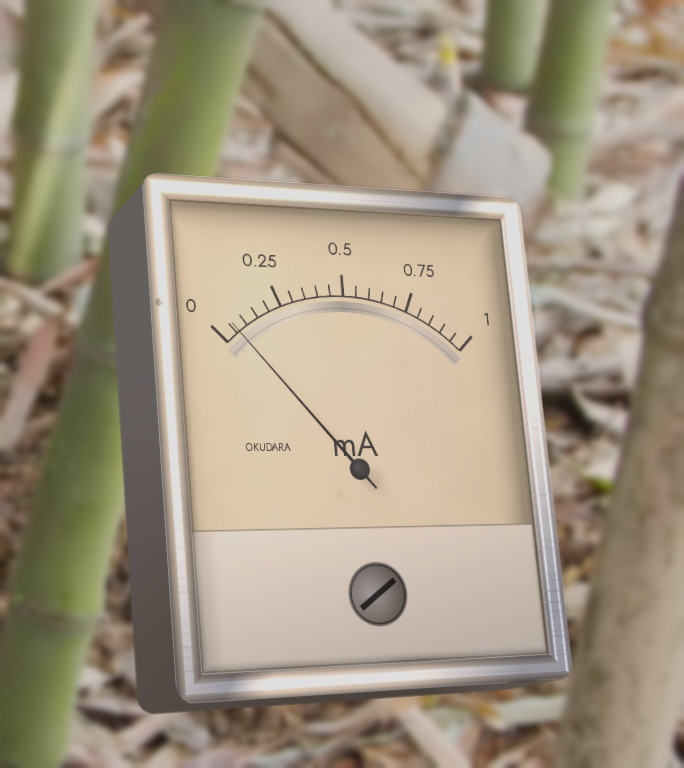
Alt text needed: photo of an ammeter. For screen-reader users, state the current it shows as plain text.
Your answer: 0.05 mA
